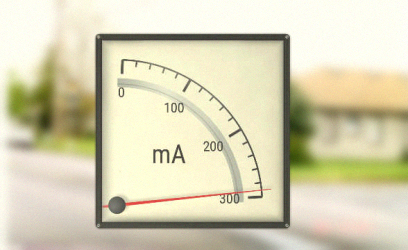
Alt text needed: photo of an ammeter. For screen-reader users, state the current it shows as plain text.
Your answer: 290 mA
